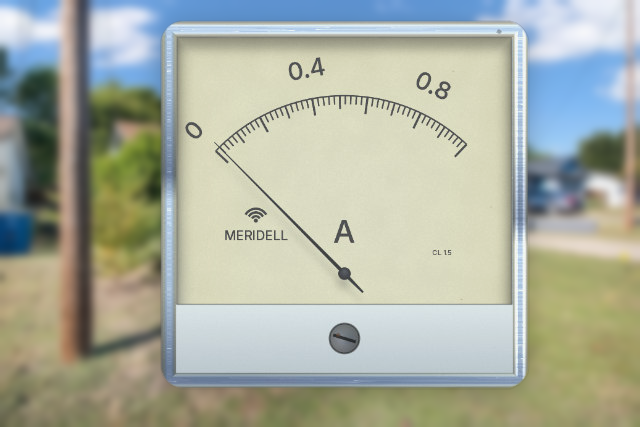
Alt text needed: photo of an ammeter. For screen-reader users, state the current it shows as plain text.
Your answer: 0.02 A
